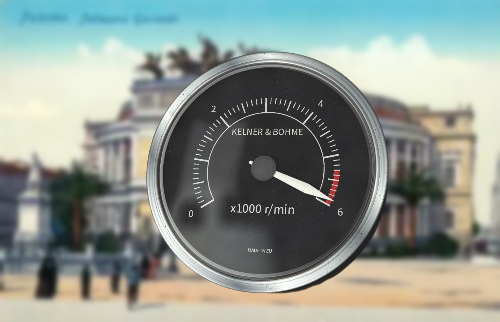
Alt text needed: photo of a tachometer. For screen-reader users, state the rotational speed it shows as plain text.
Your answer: 5900 rpm
